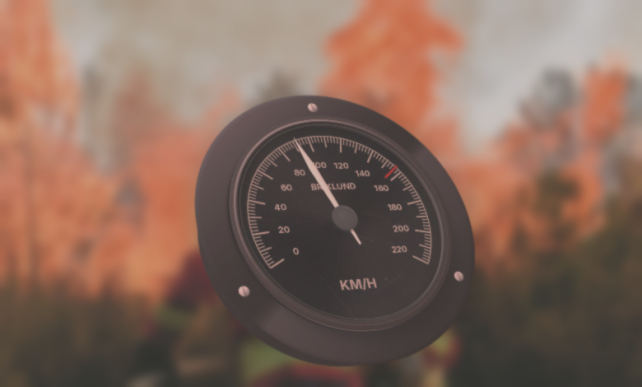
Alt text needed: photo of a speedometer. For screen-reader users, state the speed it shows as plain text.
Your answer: 90 km/h
